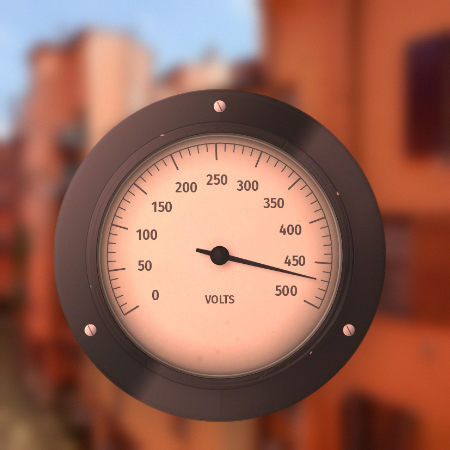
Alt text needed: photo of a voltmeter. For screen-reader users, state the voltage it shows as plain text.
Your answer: 470 V
